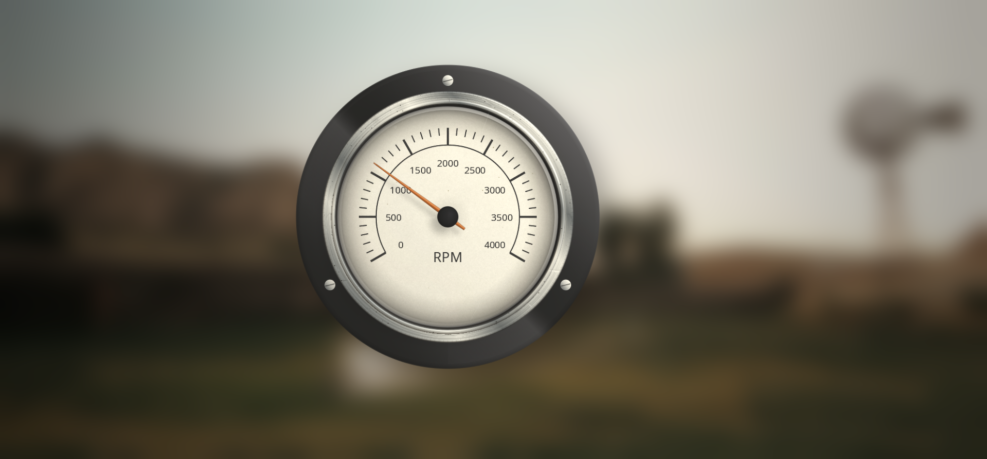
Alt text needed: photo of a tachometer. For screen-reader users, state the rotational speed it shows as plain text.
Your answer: 1100 rpm
